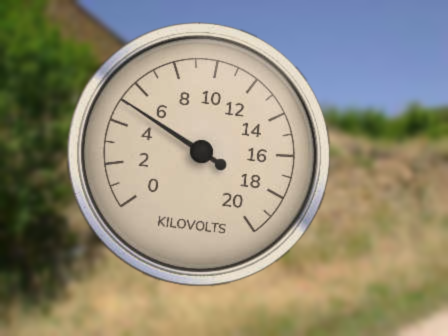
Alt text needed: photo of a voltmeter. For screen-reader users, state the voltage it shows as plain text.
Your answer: 5 kV
